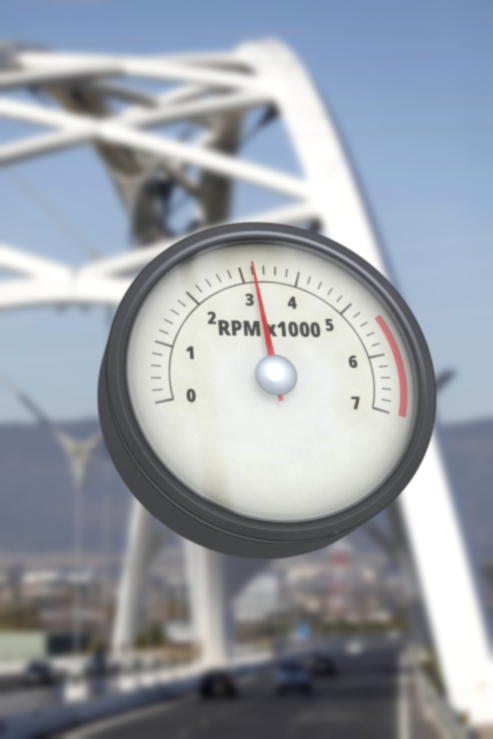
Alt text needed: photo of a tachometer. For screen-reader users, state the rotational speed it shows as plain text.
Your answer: 3200 rpm
